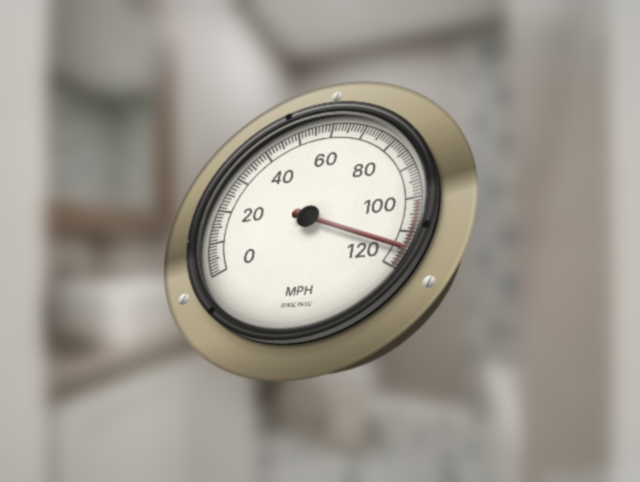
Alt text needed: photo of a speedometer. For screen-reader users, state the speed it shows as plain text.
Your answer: 115 mph
